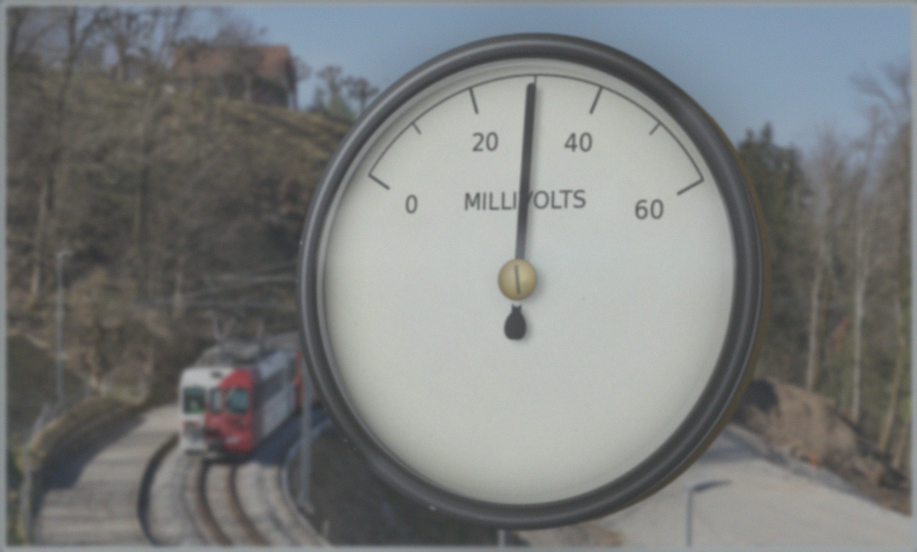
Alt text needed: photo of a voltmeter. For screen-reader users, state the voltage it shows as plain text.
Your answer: 30 mV
